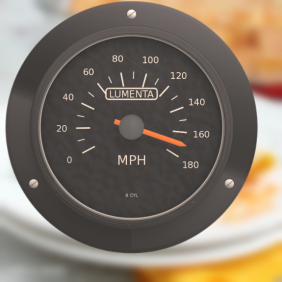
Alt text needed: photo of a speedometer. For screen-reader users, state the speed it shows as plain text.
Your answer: 170 mph
